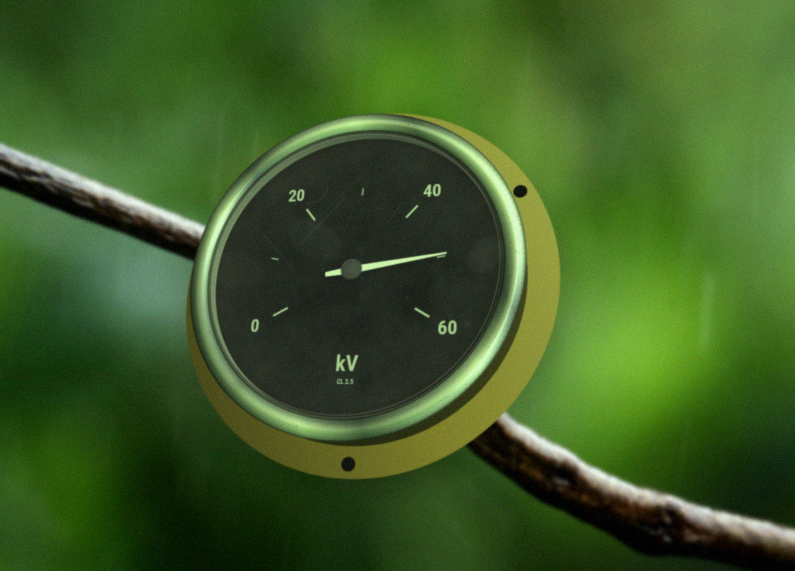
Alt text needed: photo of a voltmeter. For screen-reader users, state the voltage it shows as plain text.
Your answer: 50 kV
